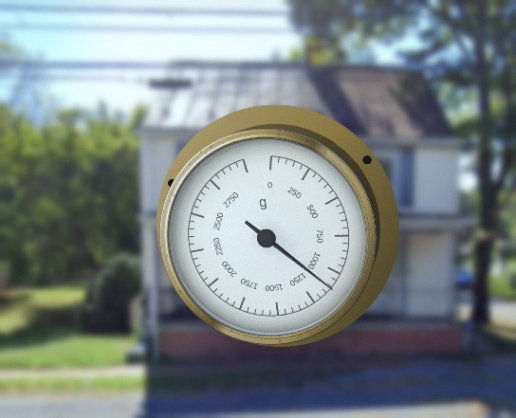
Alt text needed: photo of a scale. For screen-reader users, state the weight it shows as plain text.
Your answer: 1100 g
